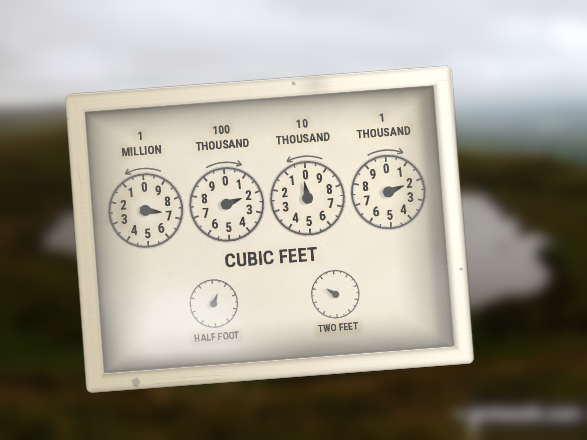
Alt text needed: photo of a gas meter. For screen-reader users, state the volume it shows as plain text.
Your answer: 720200 ft³
